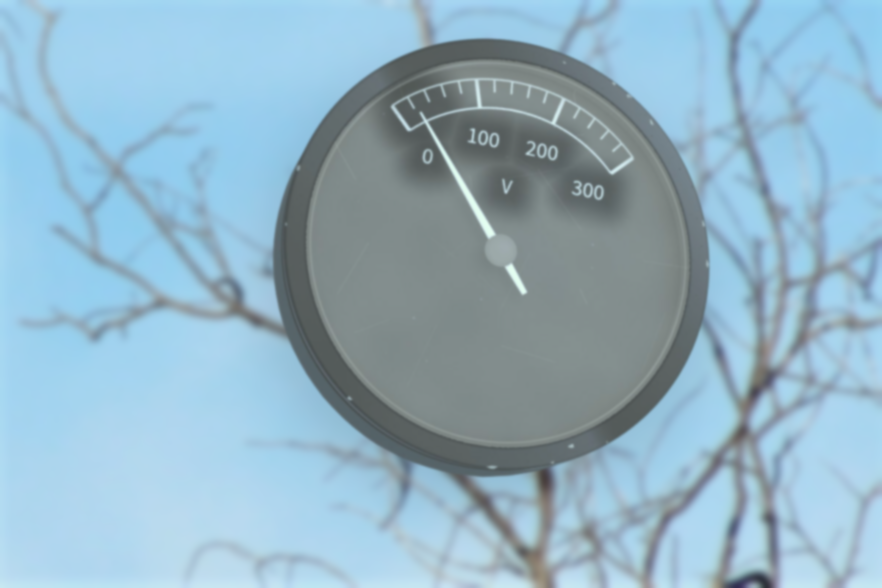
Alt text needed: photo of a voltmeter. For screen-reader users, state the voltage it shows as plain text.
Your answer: 20 V
